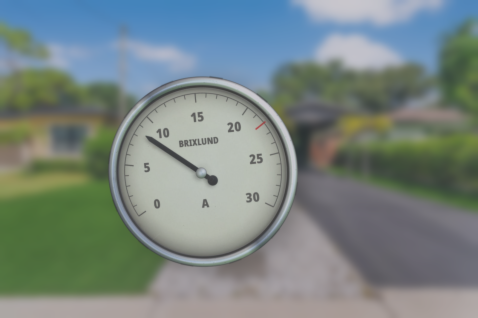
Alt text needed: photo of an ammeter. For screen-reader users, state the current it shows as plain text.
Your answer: 8.5 A
